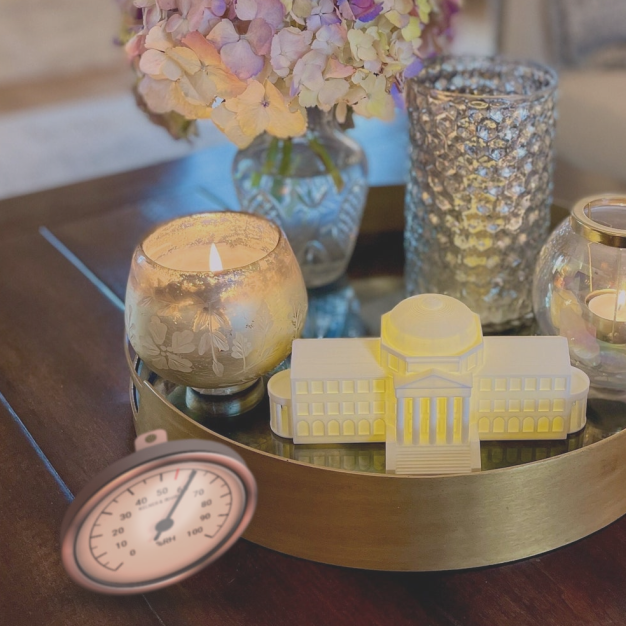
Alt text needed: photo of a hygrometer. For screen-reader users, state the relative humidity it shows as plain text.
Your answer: 60 %
